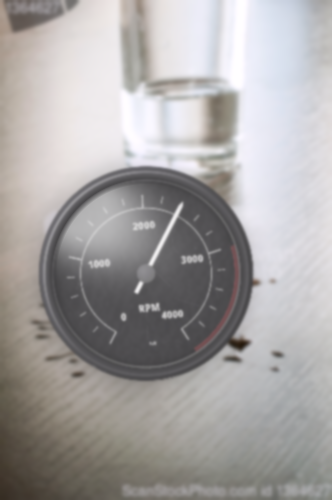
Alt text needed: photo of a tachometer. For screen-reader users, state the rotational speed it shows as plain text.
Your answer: 2400 rpm
